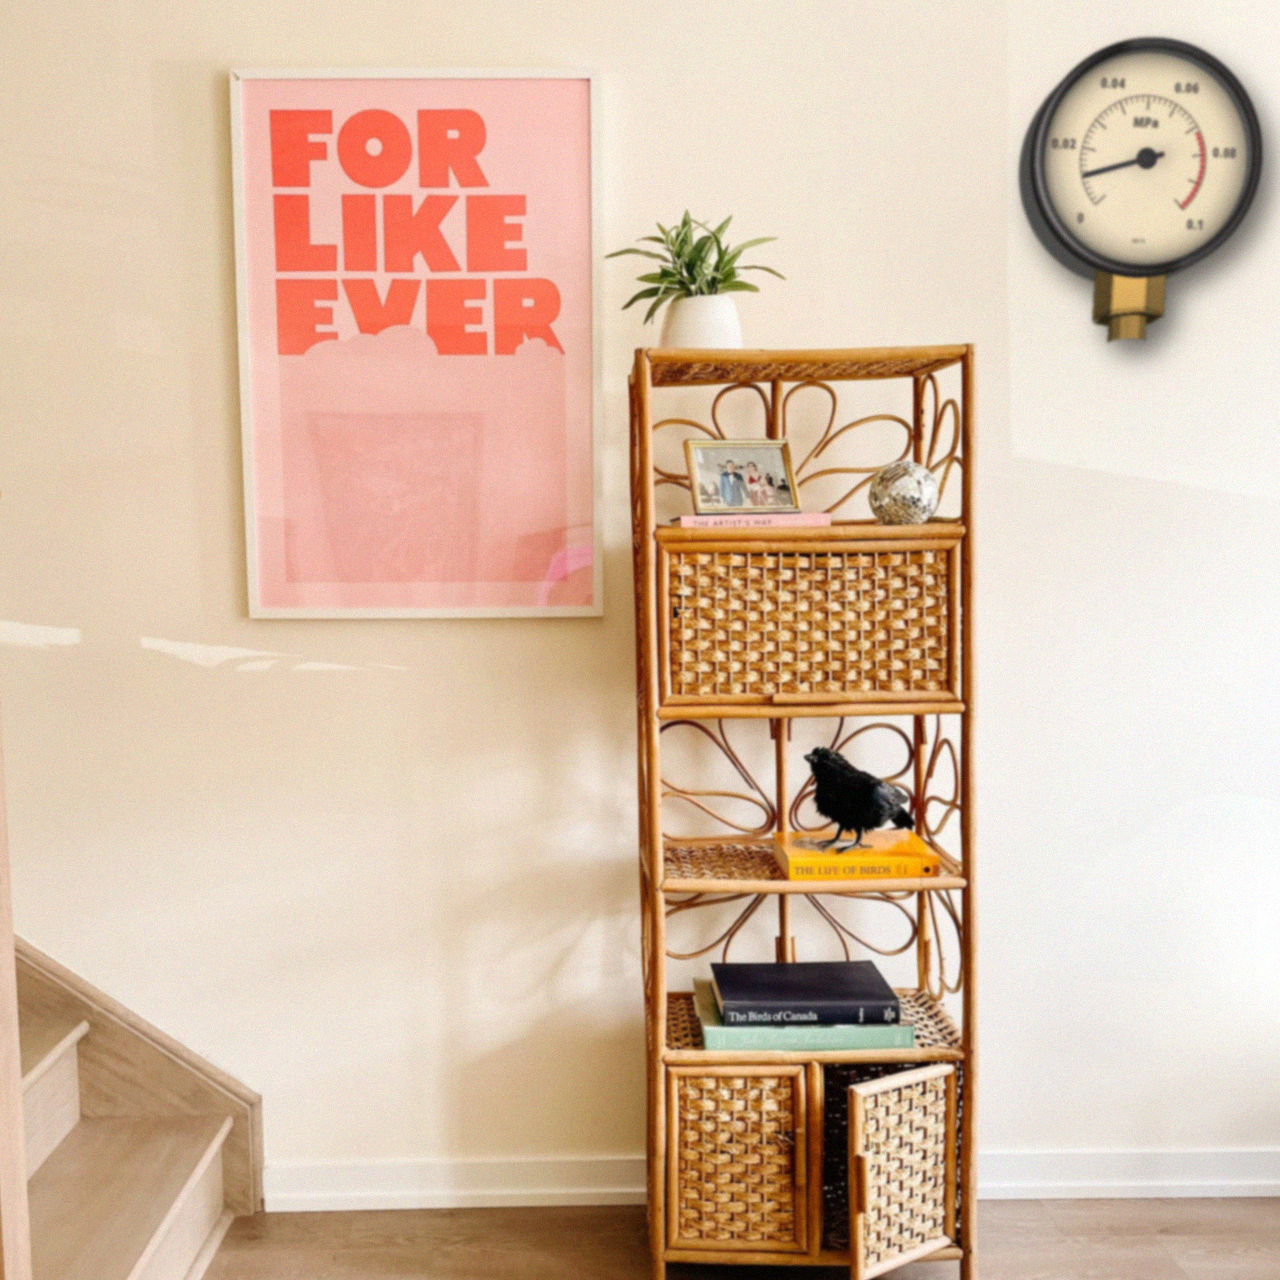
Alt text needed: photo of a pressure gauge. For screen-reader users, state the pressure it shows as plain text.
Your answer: 0.01 MPa
